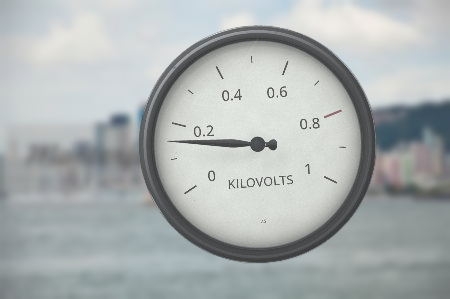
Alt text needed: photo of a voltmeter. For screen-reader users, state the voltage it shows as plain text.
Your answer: 0.15 kV
